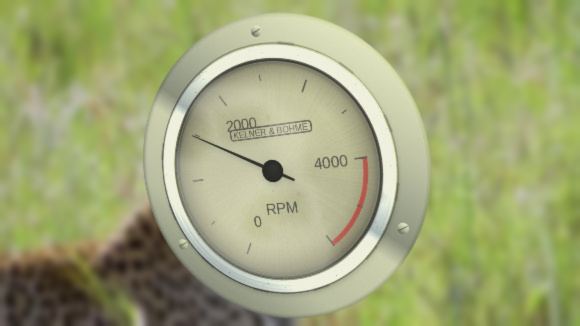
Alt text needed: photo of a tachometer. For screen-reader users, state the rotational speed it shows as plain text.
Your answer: 1500 rpm
